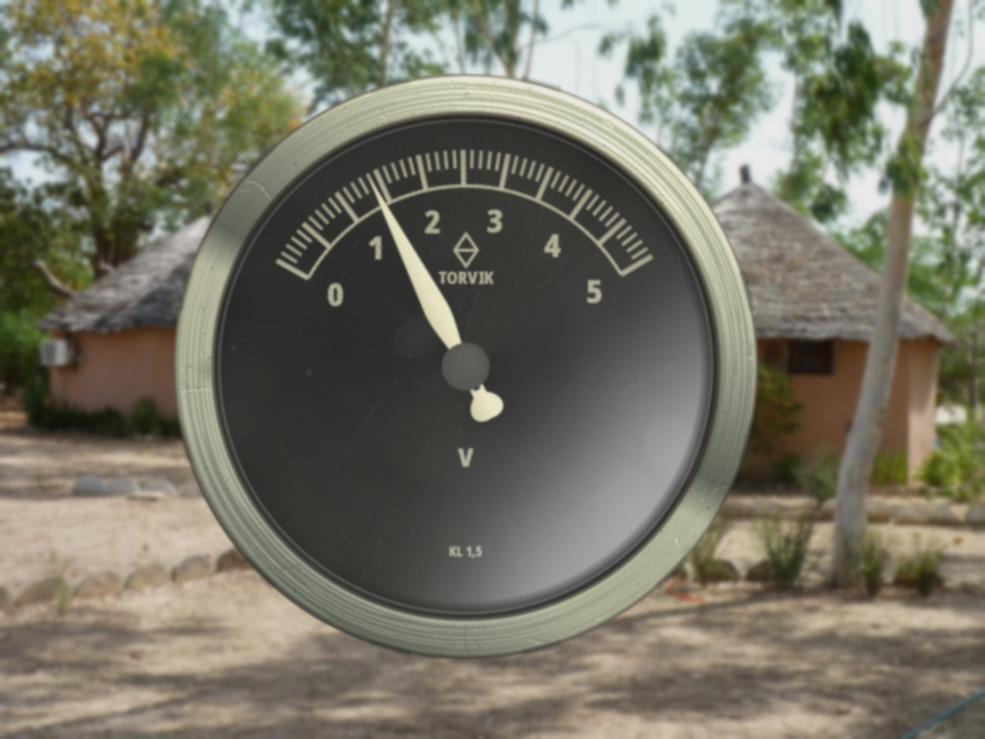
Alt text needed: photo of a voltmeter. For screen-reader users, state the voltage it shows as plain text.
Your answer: 1.4 V
